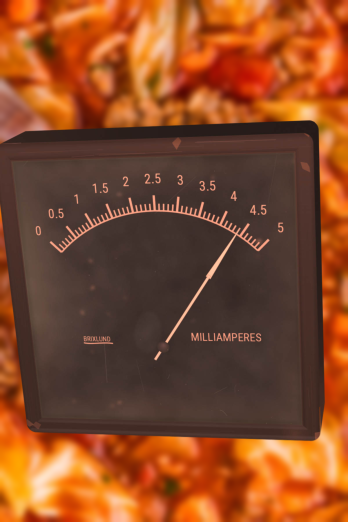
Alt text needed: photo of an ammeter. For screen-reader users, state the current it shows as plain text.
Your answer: 4.4 mA
